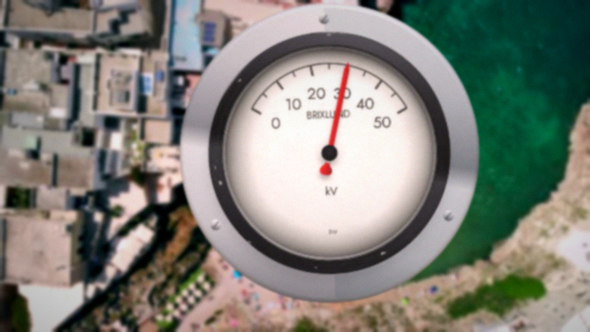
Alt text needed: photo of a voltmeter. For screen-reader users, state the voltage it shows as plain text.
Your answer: 30 kV
